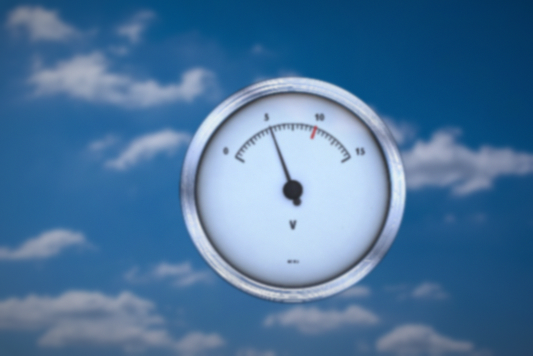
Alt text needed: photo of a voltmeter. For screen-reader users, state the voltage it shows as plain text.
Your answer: 5 V
